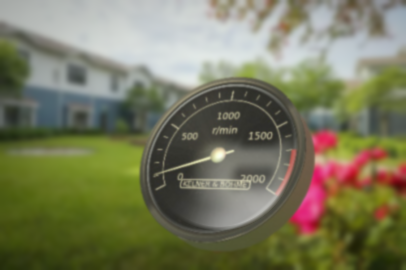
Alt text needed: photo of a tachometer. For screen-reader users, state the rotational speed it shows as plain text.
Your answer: 100 rpm
